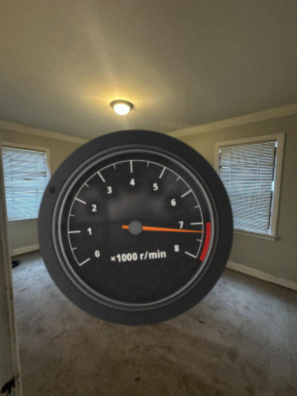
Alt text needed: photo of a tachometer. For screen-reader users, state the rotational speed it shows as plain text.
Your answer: 7250 rpm
